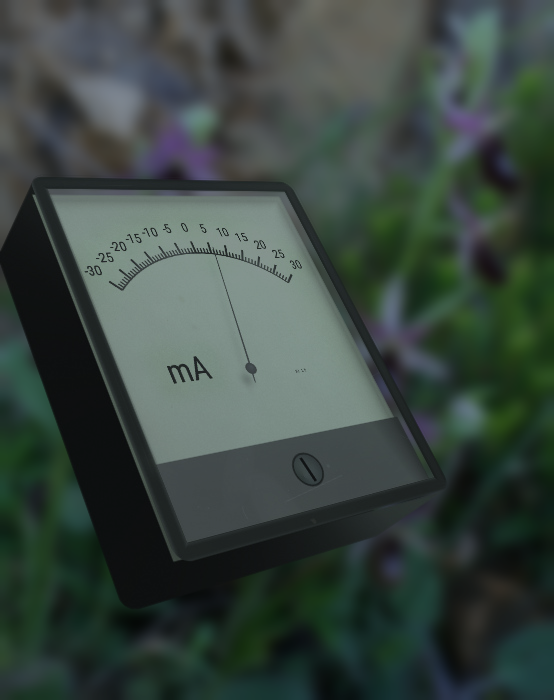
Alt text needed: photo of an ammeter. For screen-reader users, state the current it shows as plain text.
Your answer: 5 mA
